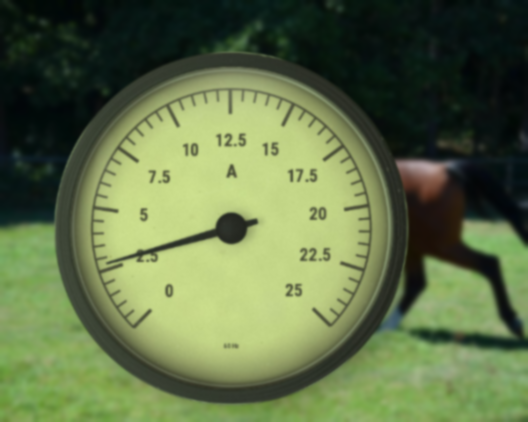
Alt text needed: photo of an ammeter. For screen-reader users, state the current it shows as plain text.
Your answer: 2.75 A
